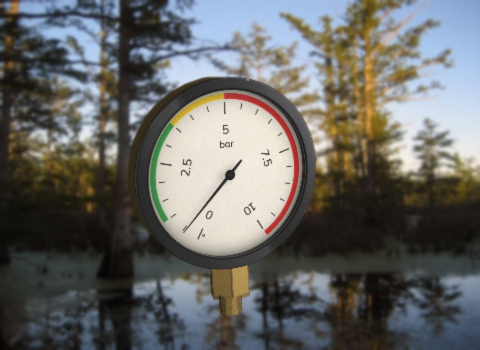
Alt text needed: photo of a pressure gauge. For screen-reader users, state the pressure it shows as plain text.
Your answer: 0.5 bar
